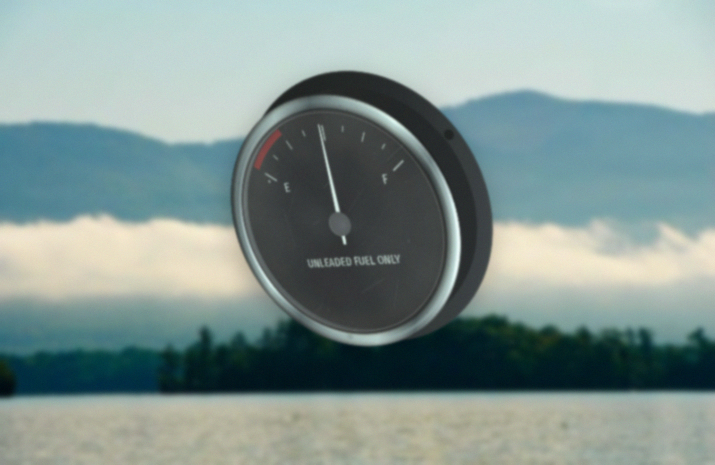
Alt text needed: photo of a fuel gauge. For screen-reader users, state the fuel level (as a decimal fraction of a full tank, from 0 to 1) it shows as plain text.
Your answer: 0.5
